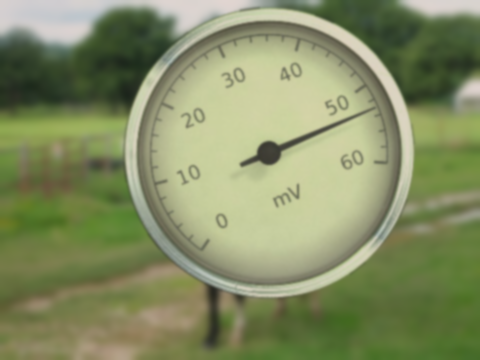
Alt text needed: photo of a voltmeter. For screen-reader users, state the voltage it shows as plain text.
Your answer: 53 mV
